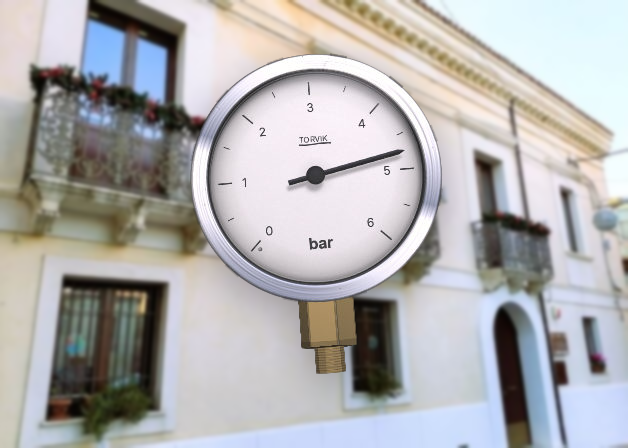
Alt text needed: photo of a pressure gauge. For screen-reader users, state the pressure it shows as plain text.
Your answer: 4.75 bar
